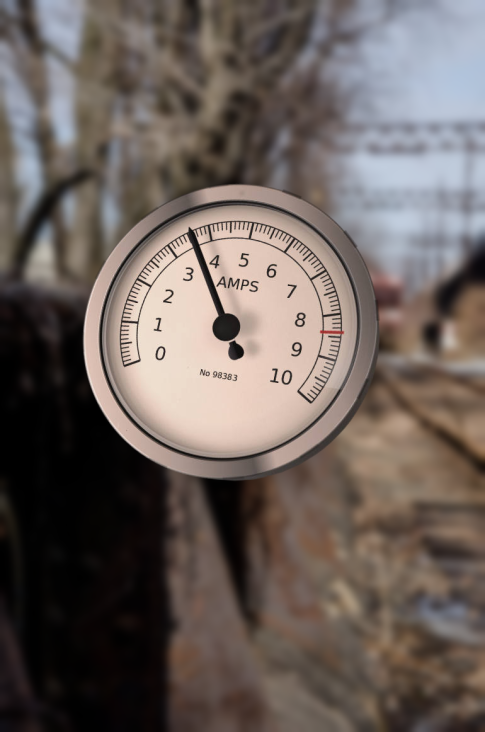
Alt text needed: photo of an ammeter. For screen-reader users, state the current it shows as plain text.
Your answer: 3.6 A
